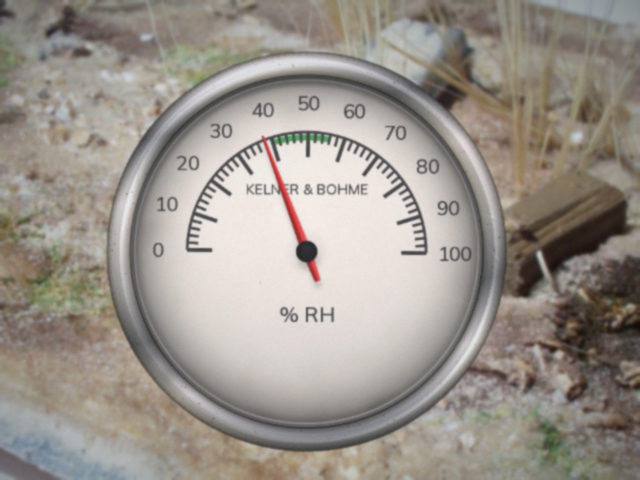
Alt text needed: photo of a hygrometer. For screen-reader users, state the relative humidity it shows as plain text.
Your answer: 38 %
